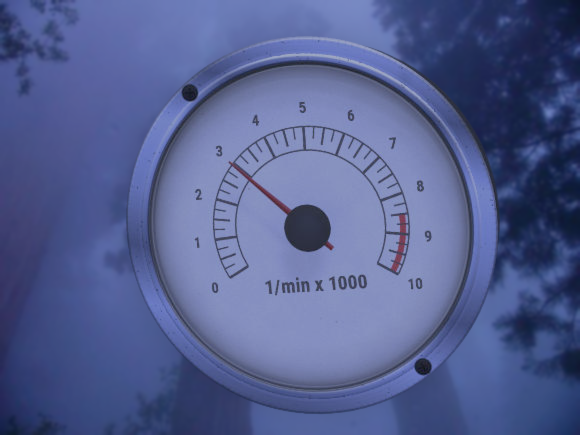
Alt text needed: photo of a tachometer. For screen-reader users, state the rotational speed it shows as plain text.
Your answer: 3000 rpm
